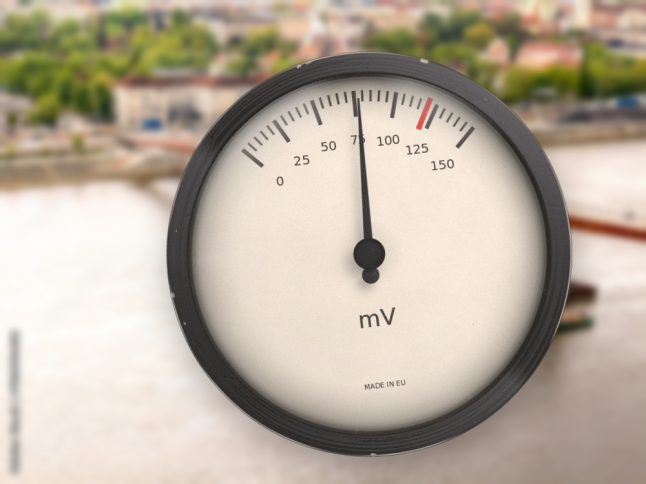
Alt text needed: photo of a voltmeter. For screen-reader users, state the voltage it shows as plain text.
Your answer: 77.5 mV
